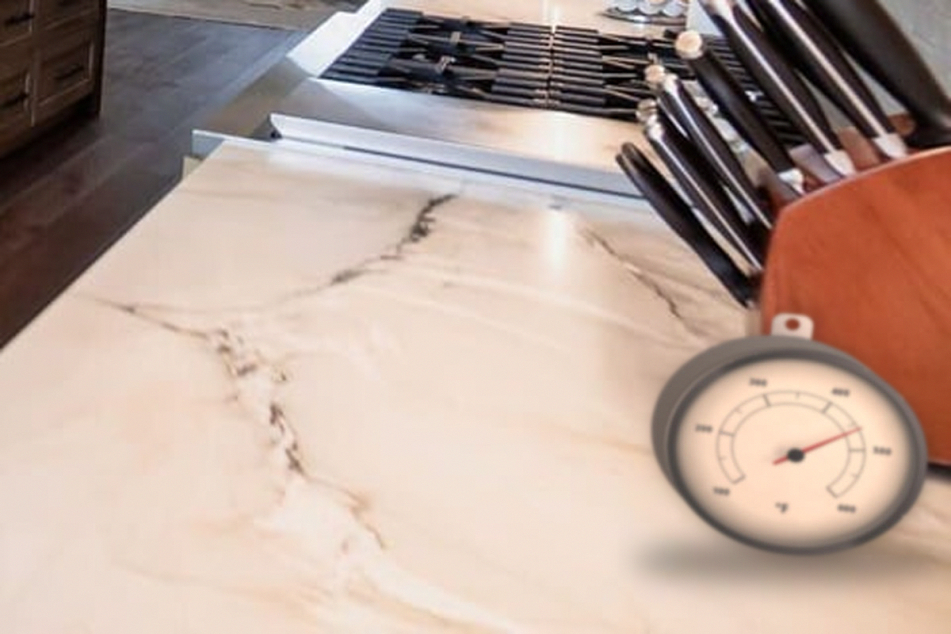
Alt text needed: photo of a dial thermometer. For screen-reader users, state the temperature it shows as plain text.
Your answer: 450 °F
